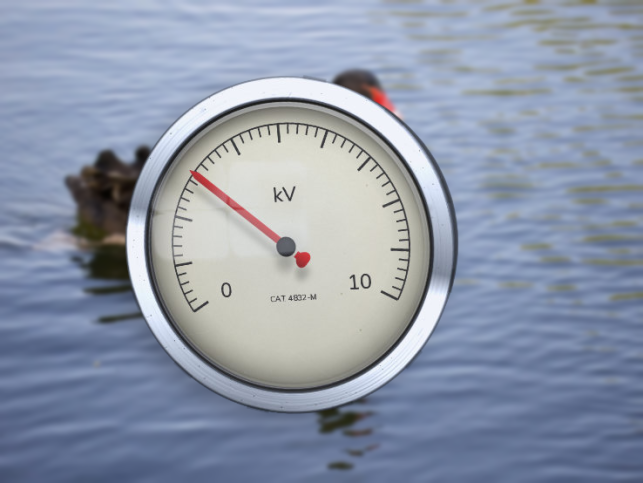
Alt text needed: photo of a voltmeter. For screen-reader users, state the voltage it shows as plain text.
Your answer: 3 kV
